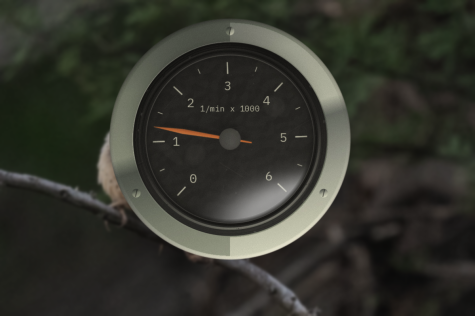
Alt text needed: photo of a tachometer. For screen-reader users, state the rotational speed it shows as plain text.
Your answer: 1250 rpm
